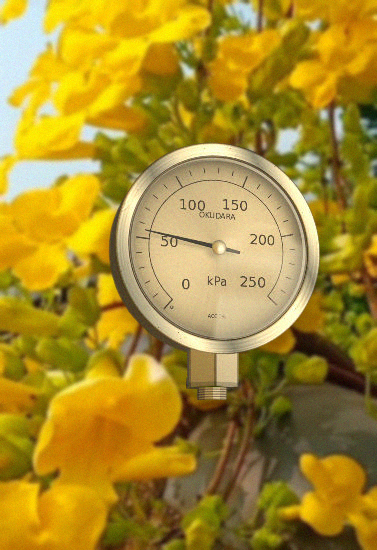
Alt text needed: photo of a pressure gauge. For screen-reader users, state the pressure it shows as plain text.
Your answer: 55 kPa
